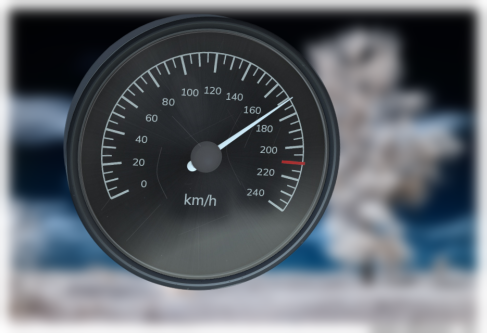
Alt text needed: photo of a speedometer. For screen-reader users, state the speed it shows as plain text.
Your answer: 170 km/h
